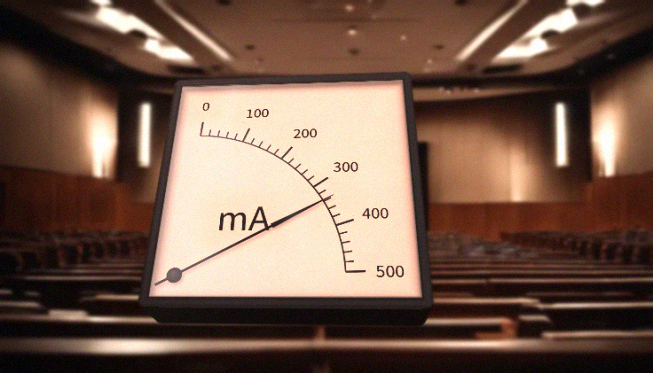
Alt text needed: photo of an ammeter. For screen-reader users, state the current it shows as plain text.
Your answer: 340 mA
